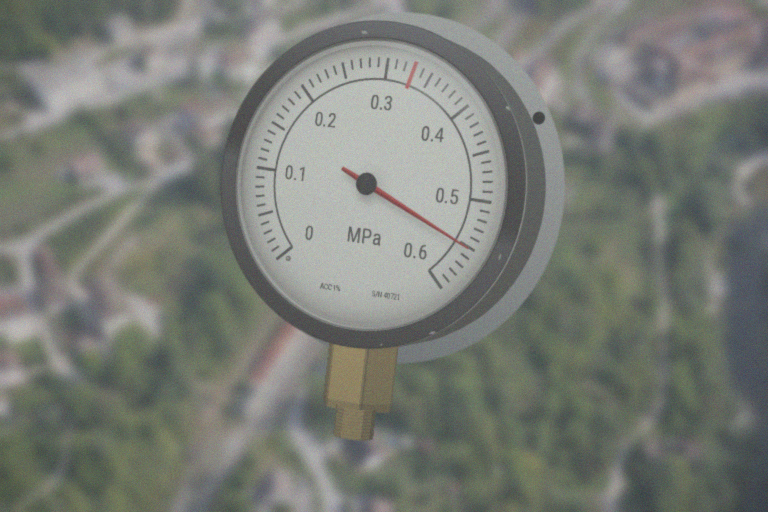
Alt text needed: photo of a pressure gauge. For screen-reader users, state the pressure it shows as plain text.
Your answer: 0.55 MPa
